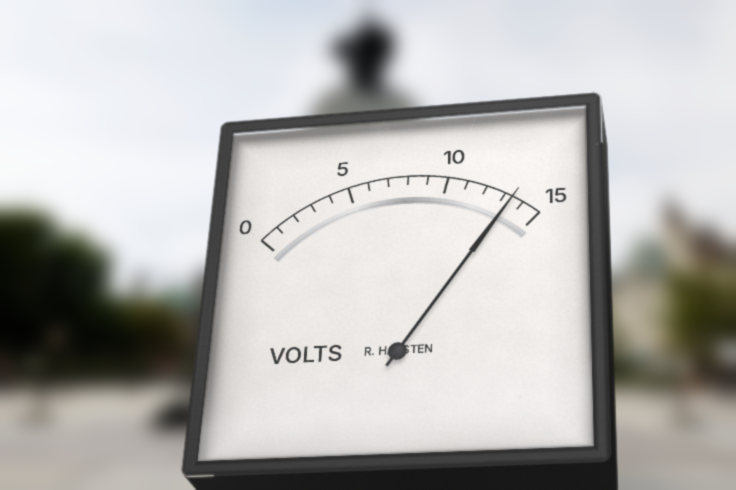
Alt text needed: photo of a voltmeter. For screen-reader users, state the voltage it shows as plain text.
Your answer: 13.5 V
